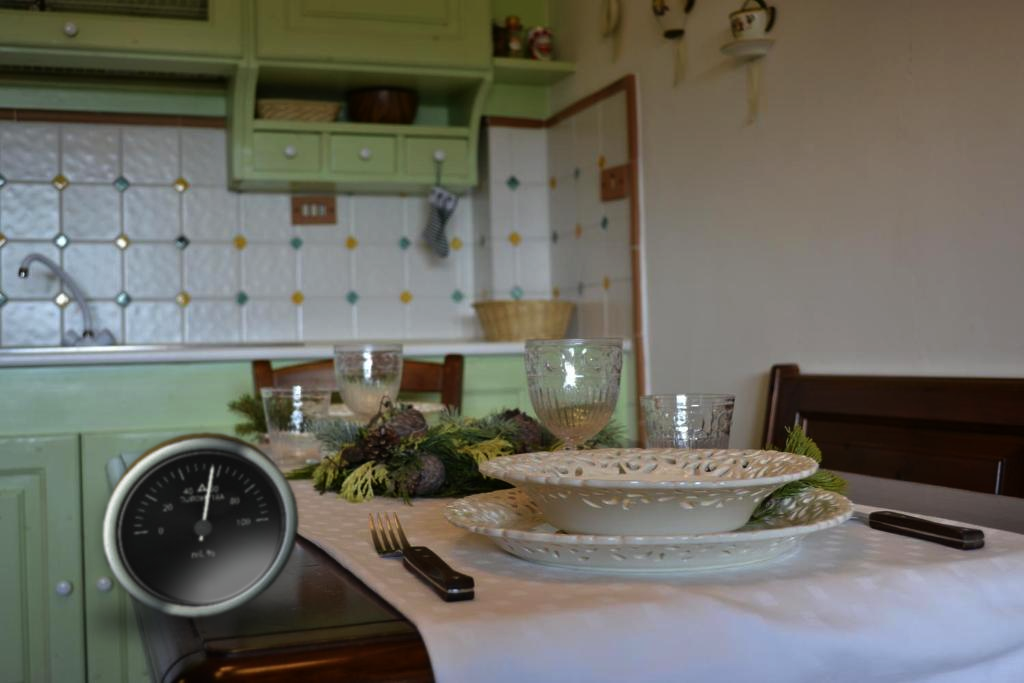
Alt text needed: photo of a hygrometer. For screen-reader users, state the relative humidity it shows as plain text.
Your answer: 56 %
